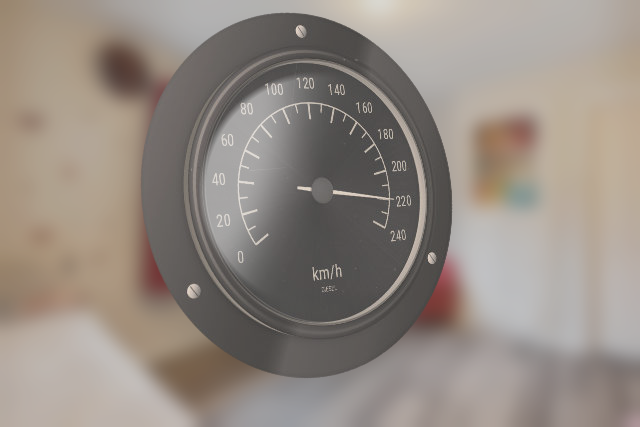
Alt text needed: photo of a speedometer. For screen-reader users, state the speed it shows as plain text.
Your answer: 220 km/h
